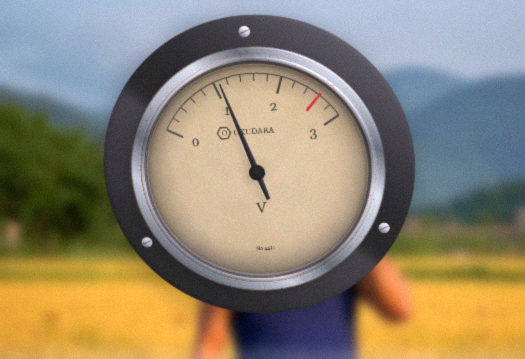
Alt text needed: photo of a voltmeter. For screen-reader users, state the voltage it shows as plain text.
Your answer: 1.1 V
